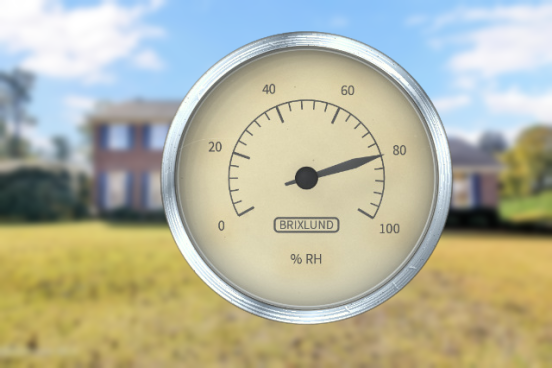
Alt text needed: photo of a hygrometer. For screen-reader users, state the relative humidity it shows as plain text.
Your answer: 80 %
